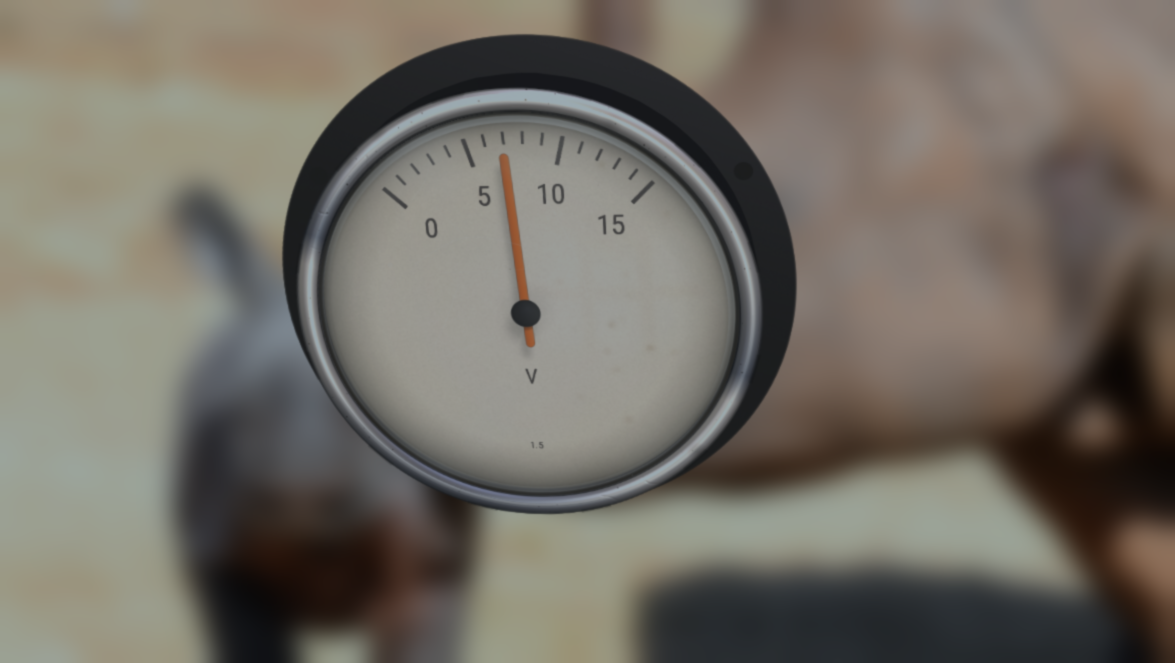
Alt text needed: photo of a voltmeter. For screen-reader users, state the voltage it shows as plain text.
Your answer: 7 V
